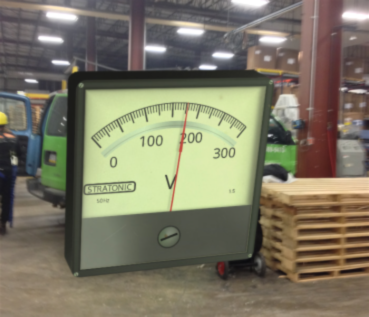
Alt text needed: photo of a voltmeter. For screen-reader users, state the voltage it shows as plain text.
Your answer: 175 V
